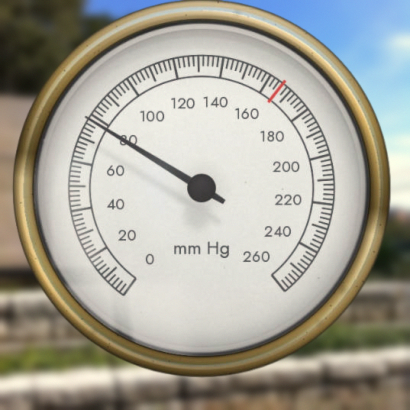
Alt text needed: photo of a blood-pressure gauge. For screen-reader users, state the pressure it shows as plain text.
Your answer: 78 mmHg
